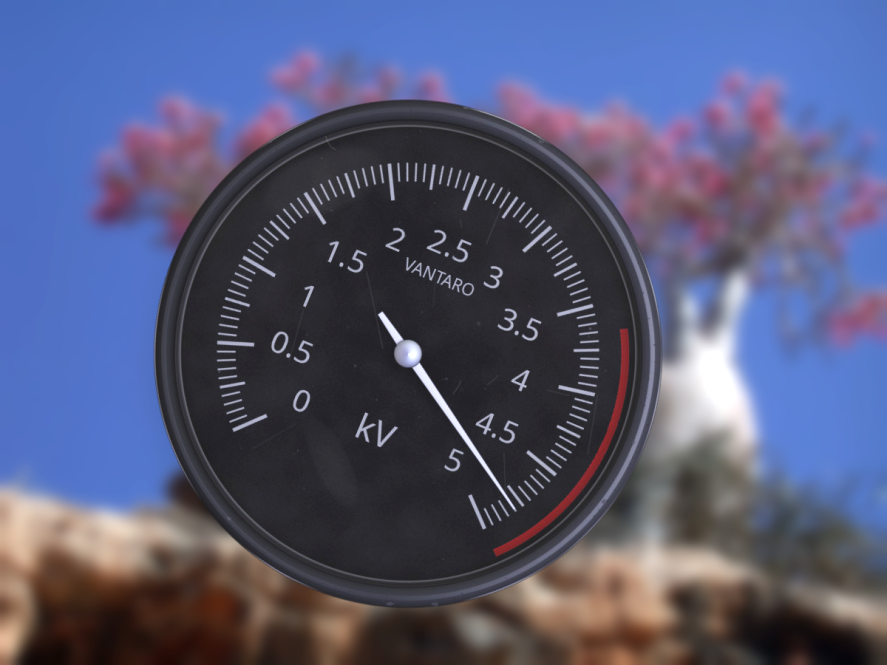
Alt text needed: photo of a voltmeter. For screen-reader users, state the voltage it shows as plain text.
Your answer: 4.8 kV
